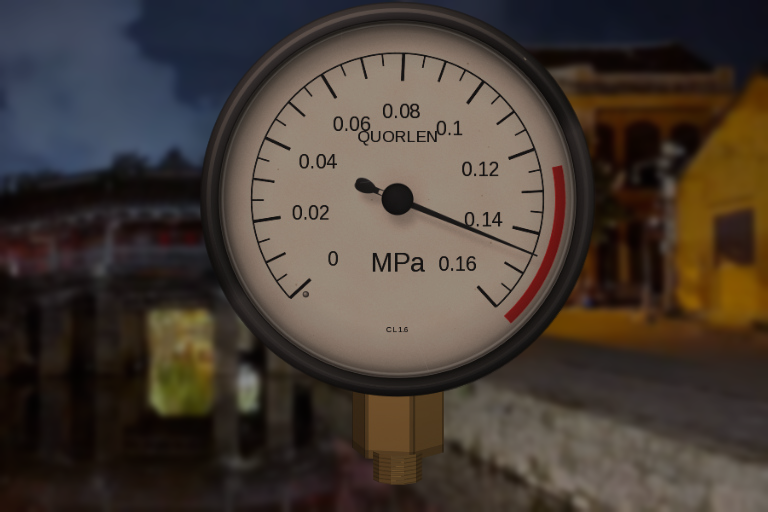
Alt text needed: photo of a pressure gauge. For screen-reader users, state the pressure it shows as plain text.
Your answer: 0.145 MPa
